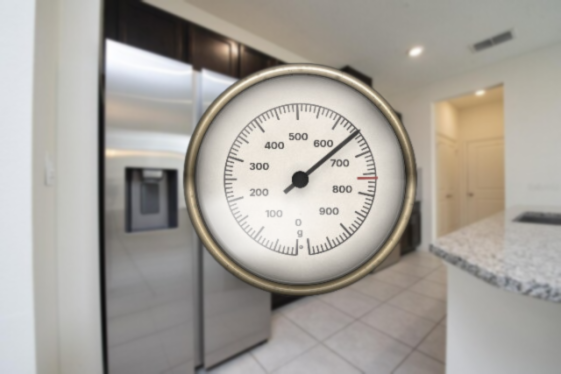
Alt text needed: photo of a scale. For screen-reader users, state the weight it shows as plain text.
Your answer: 650 g
